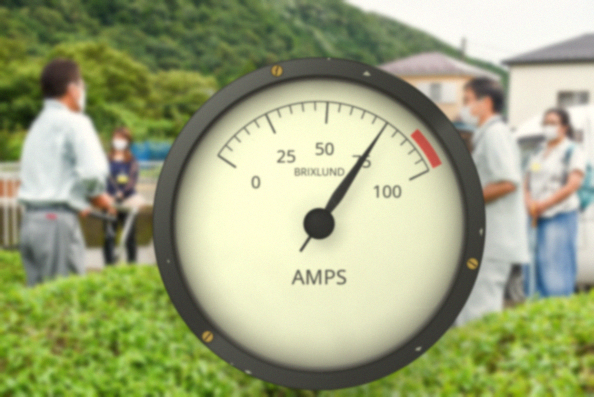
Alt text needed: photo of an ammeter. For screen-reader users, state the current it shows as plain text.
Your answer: 75 A
